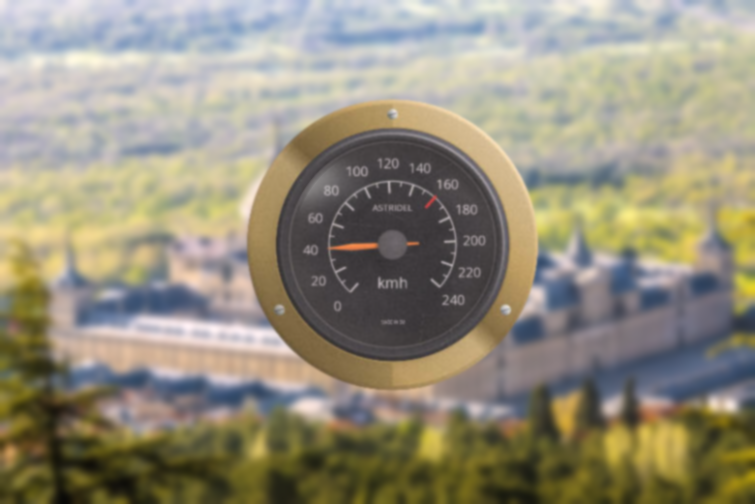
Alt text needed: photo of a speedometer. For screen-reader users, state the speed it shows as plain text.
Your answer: 40 km/h
